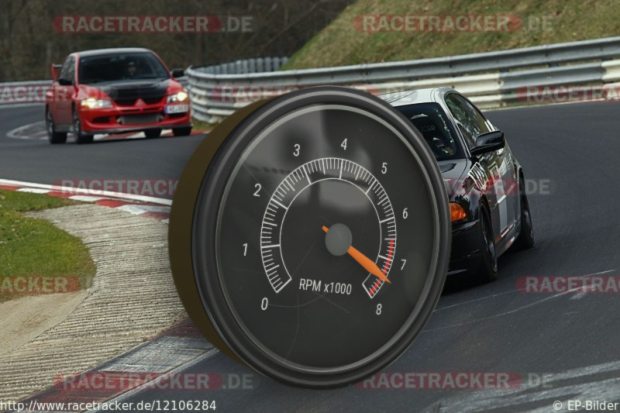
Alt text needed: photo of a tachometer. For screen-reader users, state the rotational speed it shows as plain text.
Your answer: 7500 rpm
